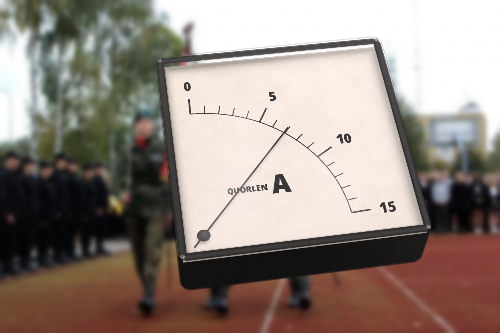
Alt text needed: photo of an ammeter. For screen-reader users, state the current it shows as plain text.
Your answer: 7 A
